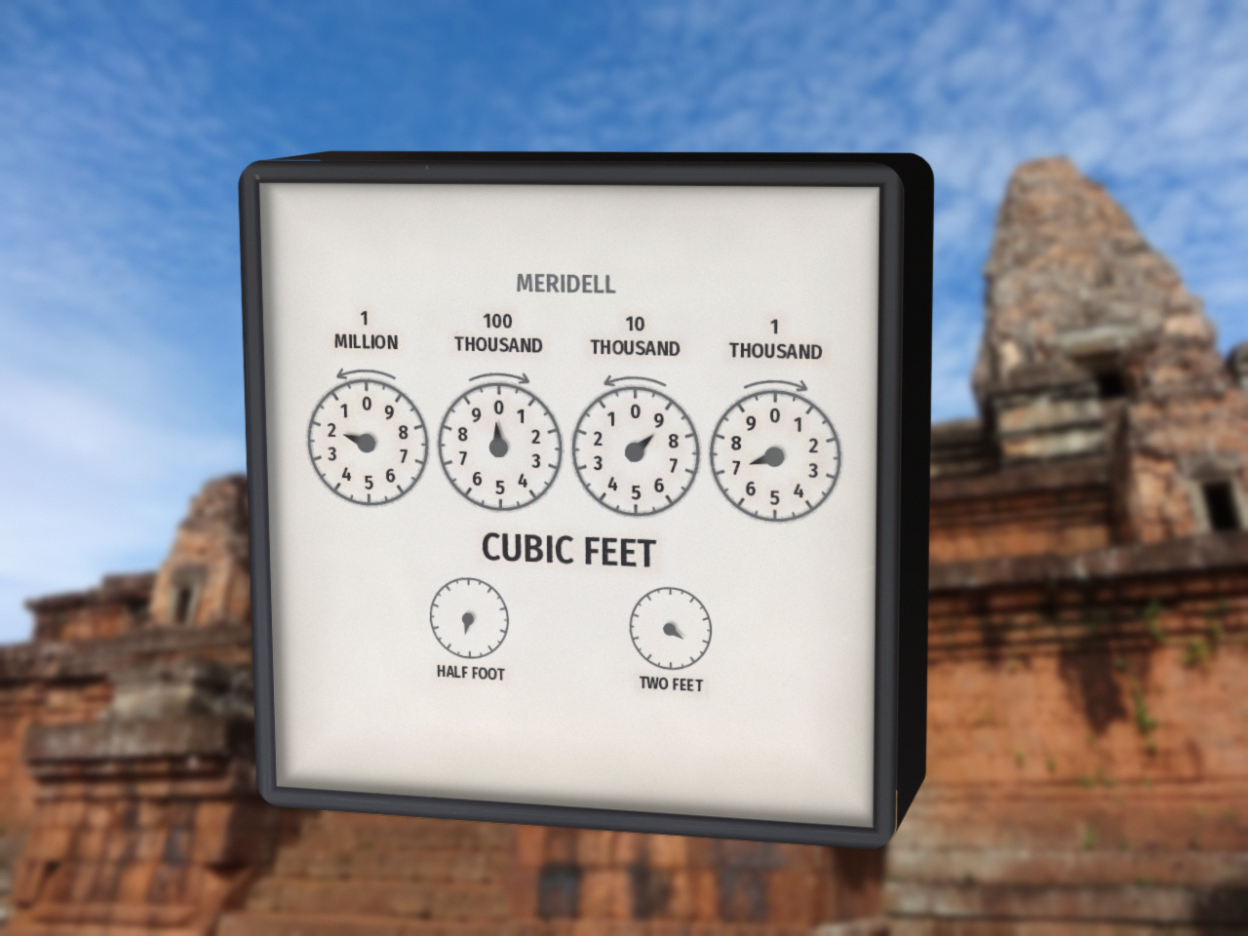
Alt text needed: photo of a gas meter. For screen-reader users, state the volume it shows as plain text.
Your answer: 198700 ft³
